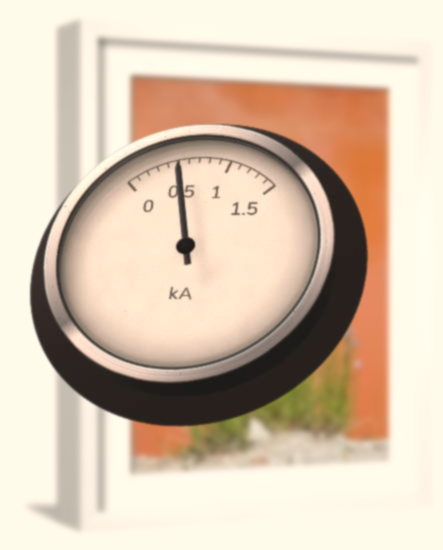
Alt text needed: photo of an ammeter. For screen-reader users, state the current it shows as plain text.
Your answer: 0.5 kA
